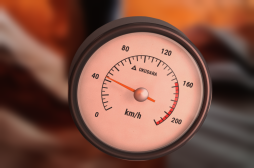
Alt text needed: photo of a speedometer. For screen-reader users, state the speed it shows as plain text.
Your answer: 45 km/h
